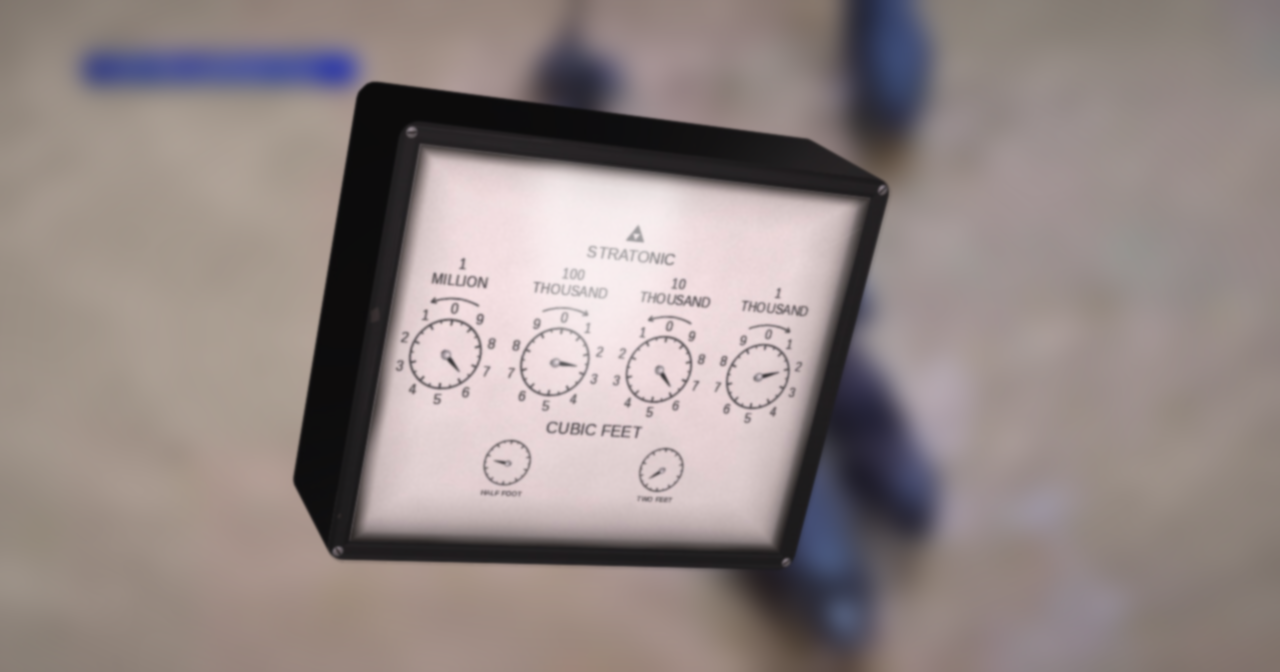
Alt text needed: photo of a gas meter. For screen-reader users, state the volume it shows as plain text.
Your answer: 626200 ft³
